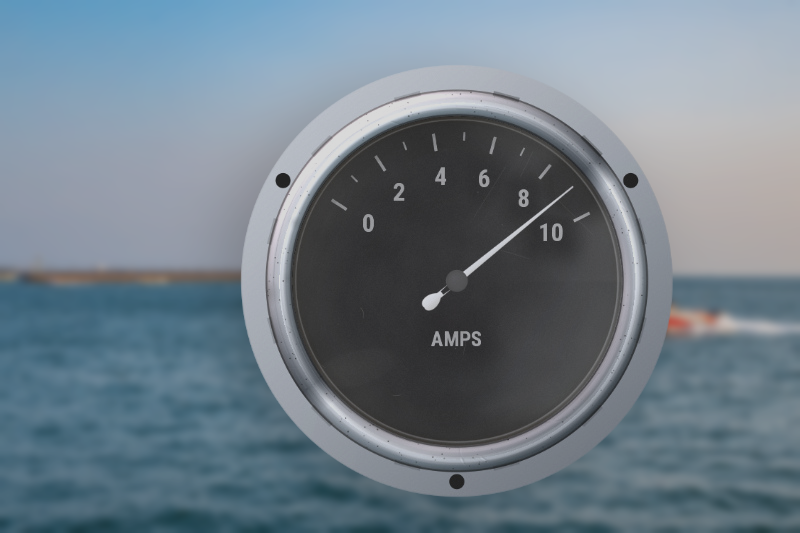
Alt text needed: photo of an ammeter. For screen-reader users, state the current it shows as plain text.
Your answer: 9 A
